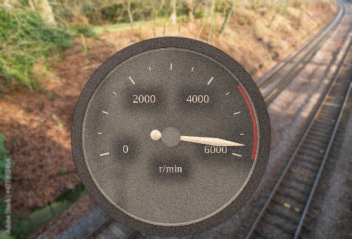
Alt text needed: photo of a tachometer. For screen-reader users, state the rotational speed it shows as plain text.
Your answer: 5750 rpm
